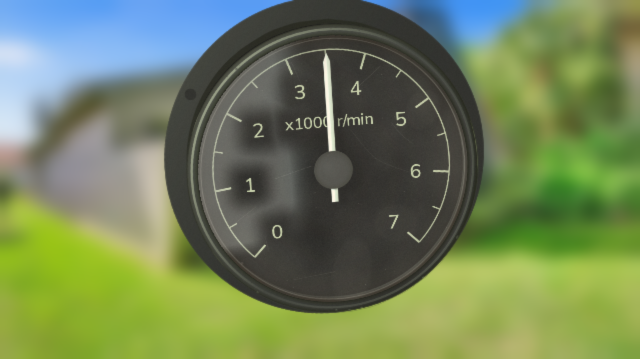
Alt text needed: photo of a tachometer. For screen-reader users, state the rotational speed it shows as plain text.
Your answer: 3500 rpm
